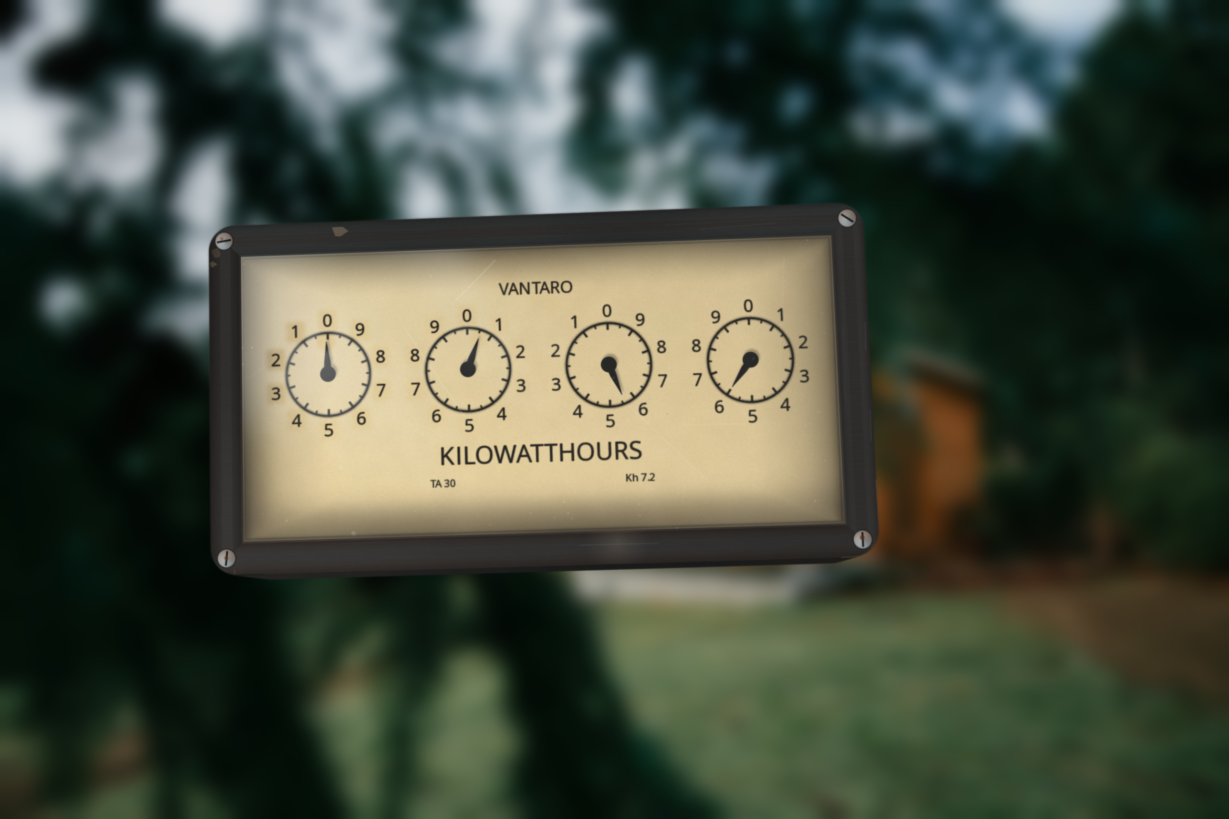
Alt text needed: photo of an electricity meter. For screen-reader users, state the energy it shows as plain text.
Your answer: 56 kWh
